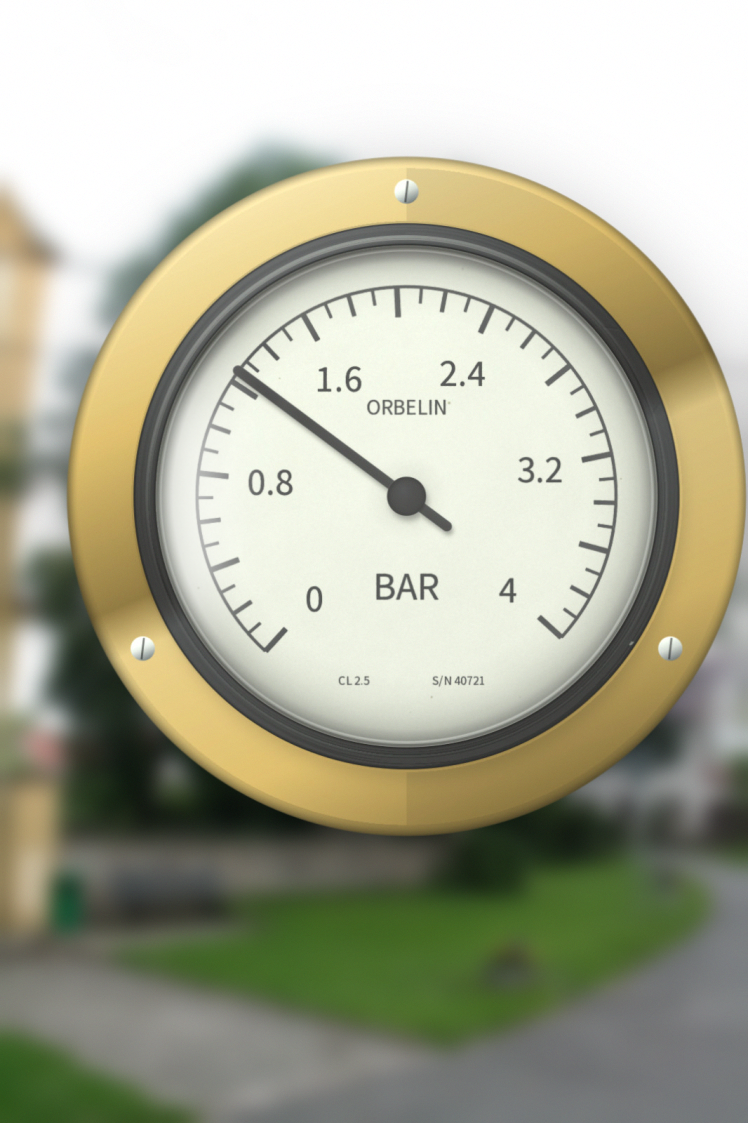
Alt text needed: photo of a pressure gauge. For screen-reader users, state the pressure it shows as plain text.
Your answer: 1.25 bar
